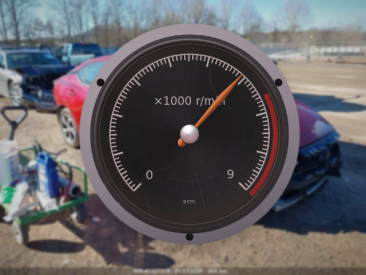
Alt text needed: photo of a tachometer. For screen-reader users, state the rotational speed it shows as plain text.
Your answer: 5900 rpm
